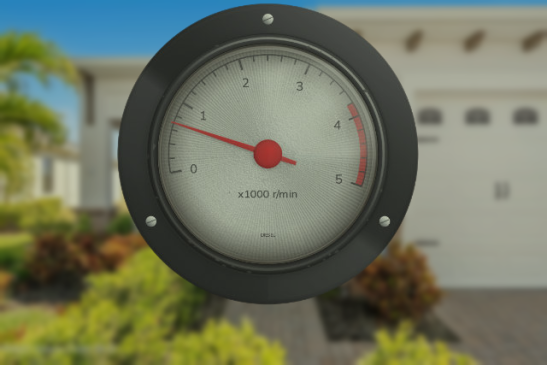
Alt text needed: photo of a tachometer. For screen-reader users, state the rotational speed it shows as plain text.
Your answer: 700 rpm
